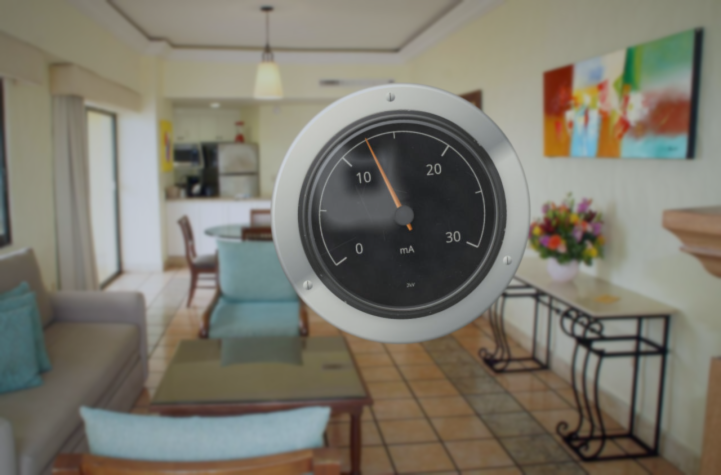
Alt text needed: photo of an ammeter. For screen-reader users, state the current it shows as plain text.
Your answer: 12.5 mA
